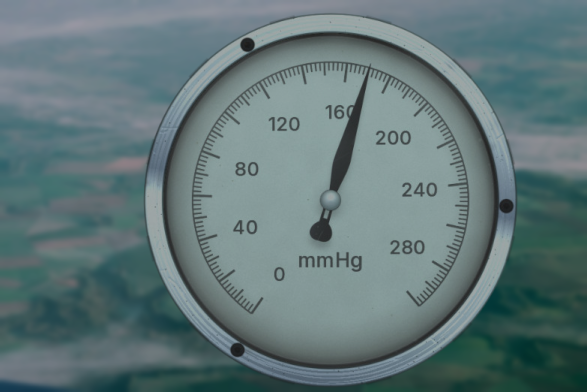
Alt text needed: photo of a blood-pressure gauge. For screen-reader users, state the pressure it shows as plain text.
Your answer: 170 mmHg
